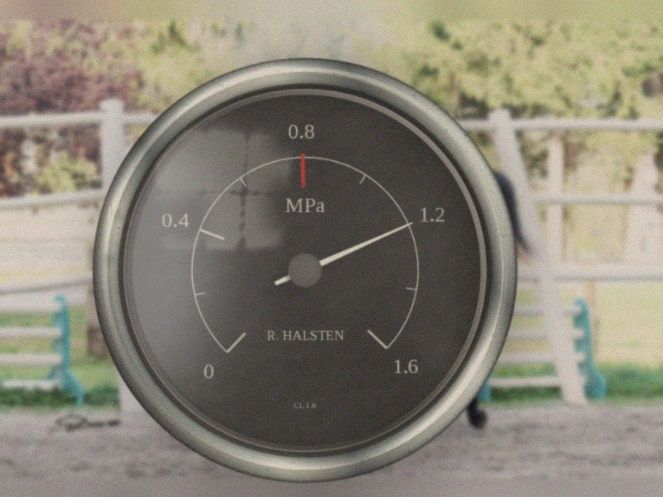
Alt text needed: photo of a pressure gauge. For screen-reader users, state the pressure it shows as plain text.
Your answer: 1.2 MPa
